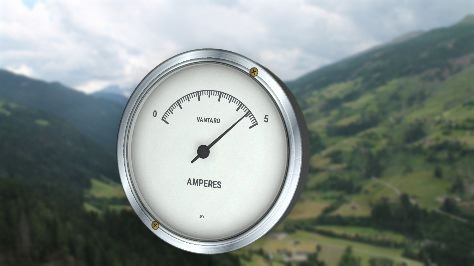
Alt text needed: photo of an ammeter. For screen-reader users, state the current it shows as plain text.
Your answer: 4.5 A
